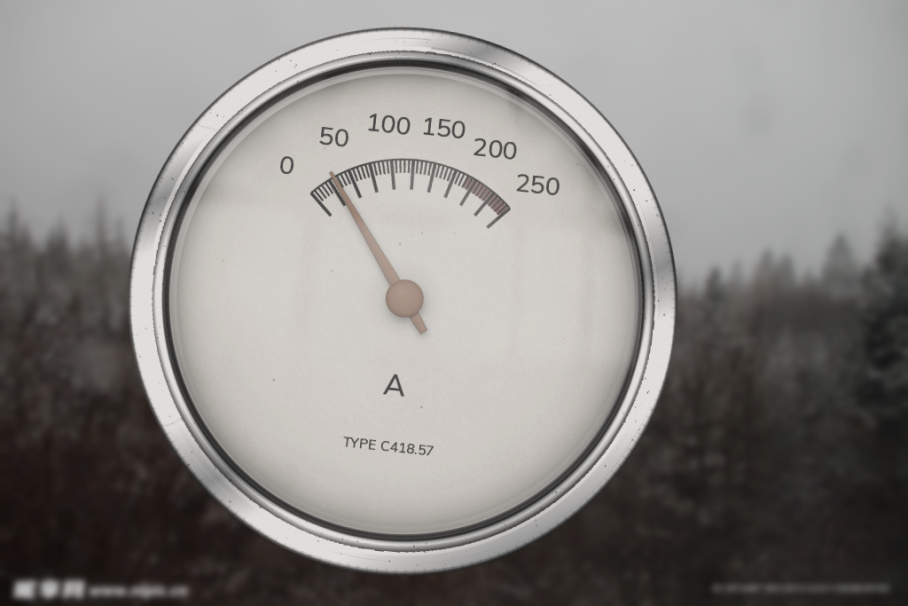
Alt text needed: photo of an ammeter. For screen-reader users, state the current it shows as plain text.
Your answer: 30 A
